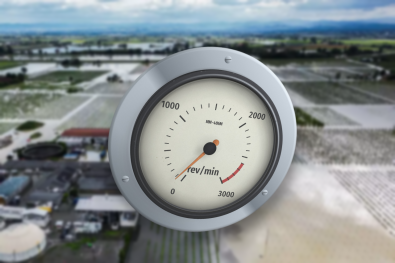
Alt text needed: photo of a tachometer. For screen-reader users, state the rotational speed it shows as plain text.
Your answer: 100 rpm
